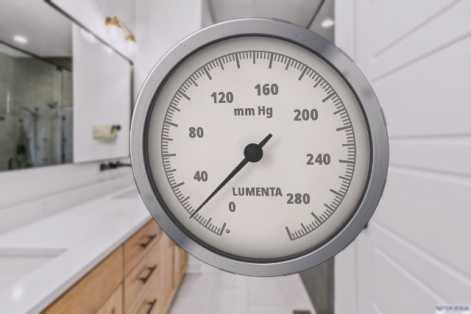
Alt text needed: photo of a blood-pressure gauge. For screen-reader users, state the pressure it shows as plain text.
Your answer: 20 mmHg
